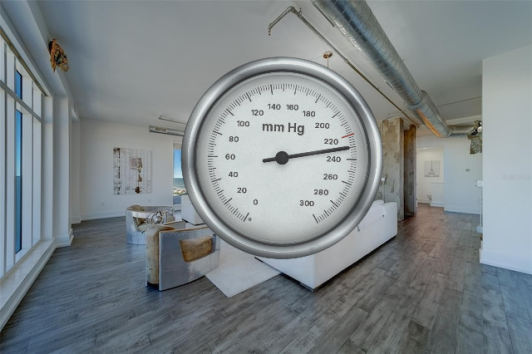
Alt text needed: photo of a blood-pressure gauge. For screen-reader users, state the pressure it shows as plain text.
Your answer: 230 mmHg
